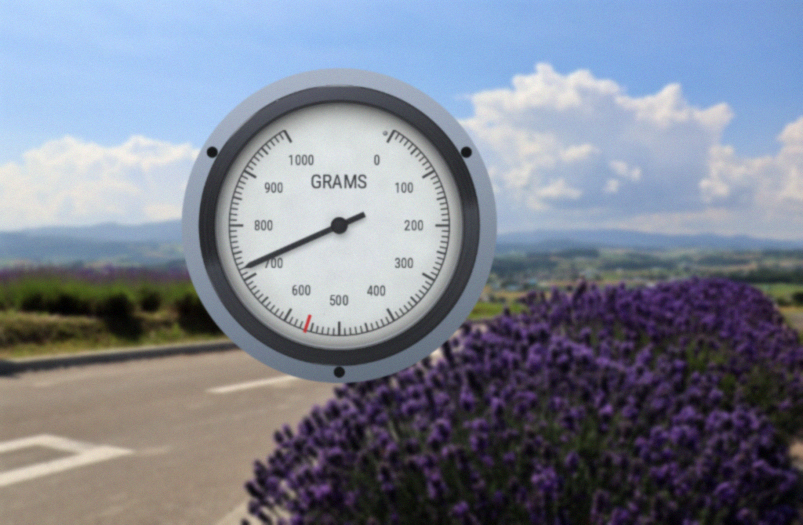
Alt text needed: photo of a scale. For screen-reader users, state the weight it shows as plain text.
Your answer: 720 g
